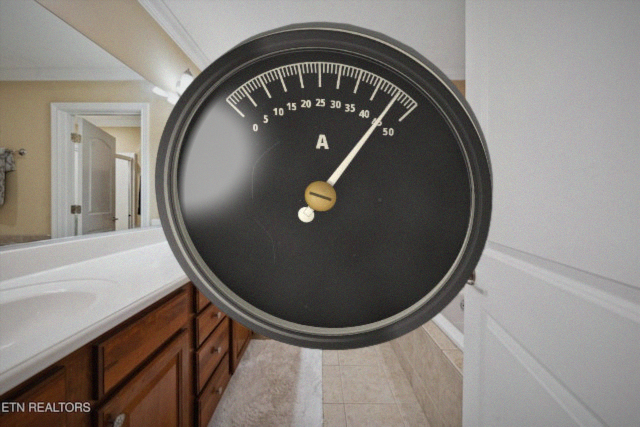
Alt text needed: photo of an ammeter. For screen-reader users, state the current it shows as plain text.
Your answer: 45 A
